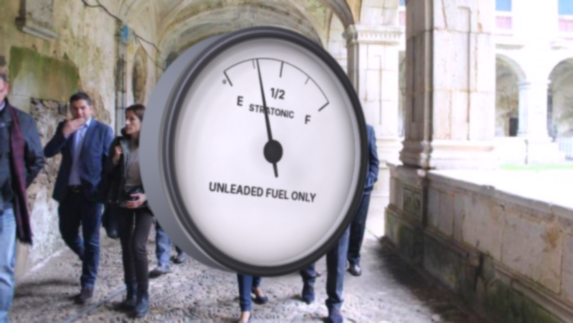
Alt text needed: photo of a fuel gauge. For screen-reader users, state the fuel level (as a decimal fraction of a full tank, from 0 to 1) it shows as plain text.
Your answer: 0.25
